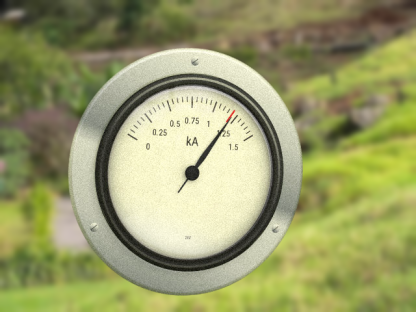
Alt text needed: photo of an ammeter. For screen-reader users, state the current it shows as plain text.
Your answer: 1.2 kA
